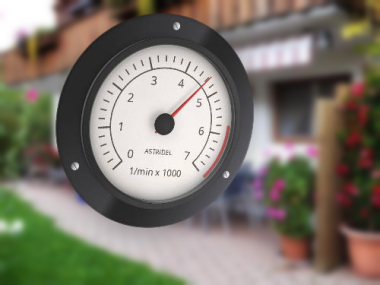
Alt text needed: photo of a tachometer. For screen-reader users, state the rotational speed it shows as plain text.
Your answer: 4600 rpm
